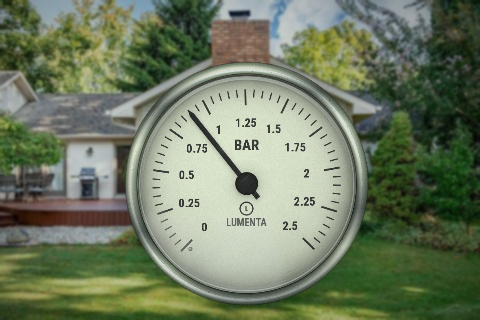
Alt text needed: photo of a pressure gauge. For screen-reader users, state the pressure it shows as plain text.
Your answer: 0.9 bar
